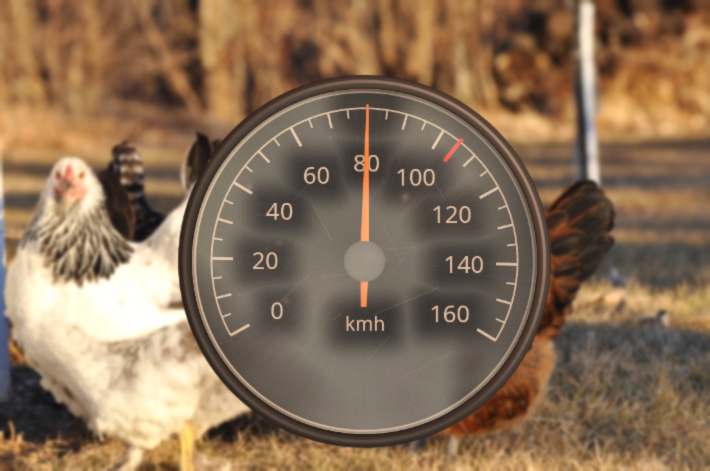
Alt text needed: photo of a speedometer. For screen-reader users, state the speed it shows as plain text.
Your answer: 80 km/h
